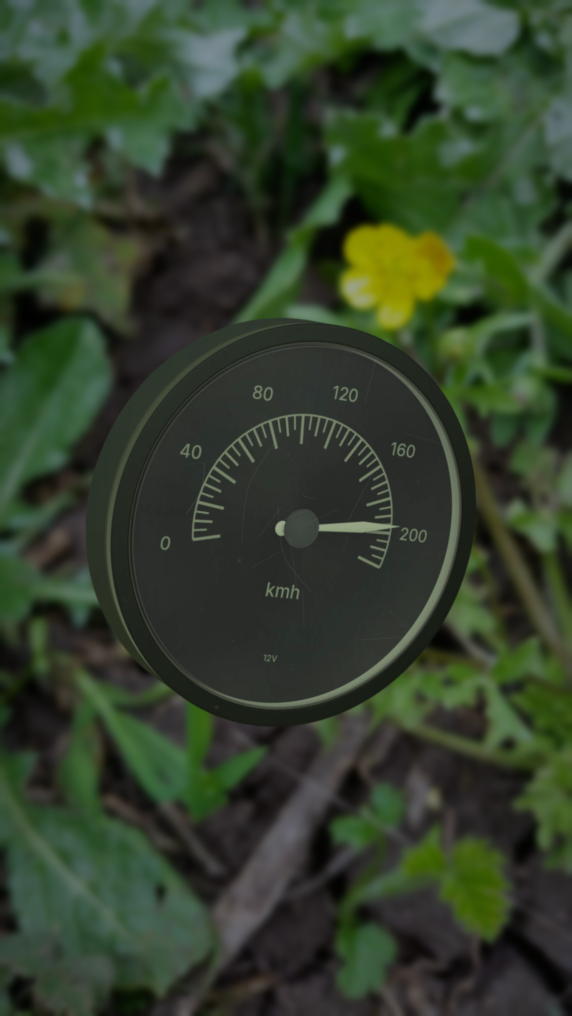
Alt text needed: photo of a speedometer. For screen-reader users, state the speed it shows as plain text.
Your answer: 195 km/h
